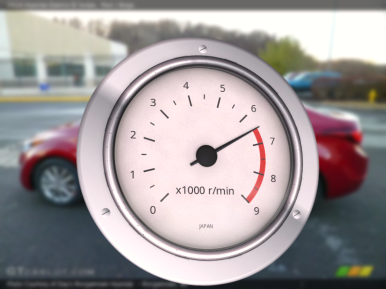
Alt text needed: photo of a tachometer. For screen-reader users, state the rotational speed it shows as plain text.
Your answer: 6500 rpm
